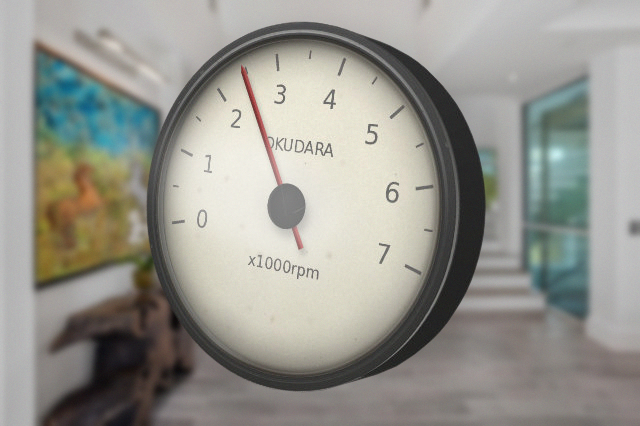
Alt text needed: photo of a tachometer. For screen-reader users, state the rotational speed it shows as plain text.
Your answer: 2500 rpm
